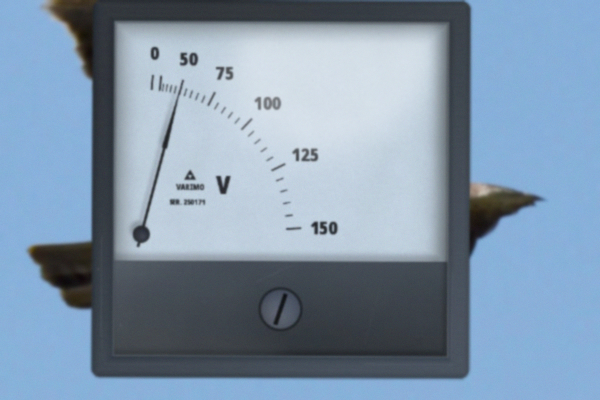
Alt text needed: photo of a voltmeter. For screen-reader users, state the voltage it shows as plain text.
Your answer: 50 V
